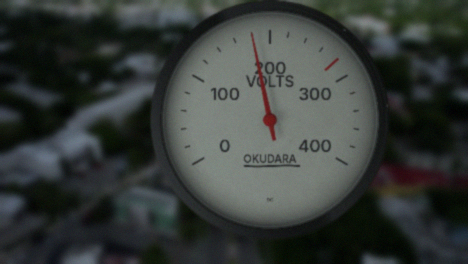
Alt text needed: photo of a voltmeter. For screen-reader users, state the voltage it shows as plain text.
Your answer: 180 V
